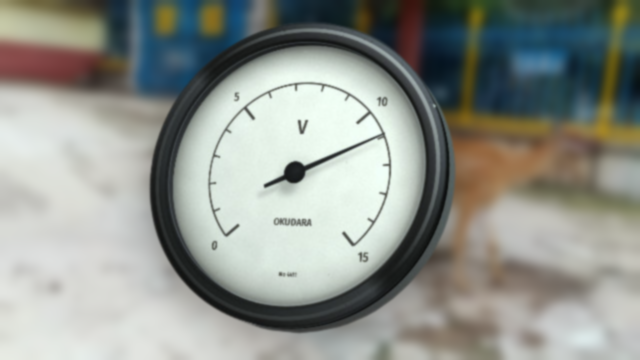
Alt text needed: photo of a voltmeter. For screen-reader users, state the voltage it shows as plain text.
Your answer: 11 V
